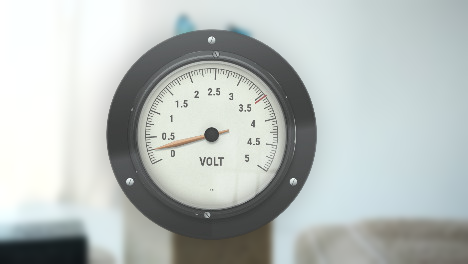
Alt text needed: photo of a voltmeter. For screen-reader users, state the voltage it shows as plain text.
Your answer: 0.25 V
